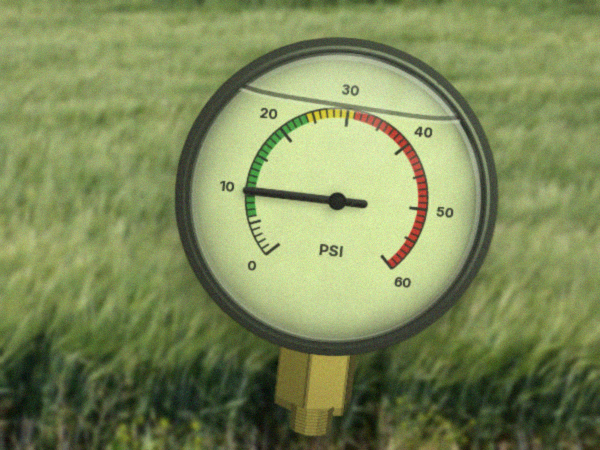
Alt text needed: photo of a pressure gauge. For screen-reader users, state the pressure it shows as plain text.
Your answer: 10 psi
